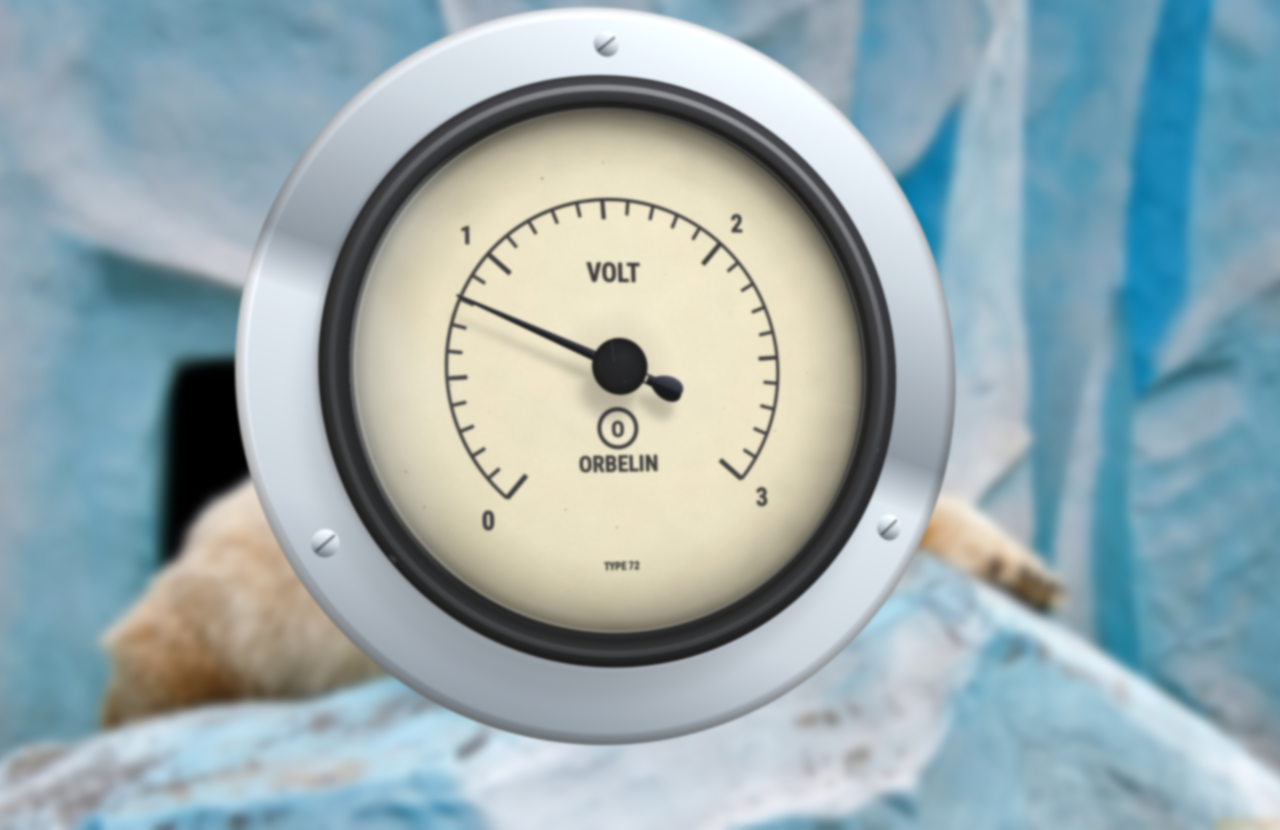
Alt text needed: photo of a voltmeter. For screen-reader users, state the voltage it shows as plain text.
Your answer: 0.8 V
